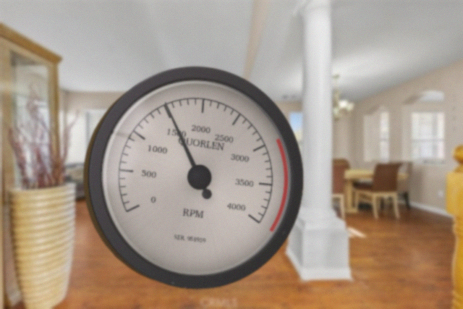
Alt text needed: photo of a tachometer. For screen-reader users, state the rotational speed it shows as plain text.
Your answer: 1500 rpm
